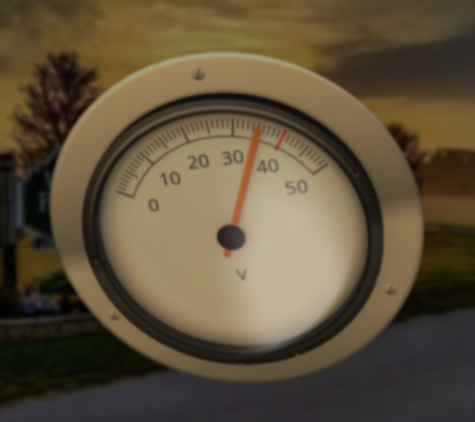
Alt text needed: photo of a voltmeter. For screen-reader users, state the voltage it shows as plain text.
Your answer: 35 V
